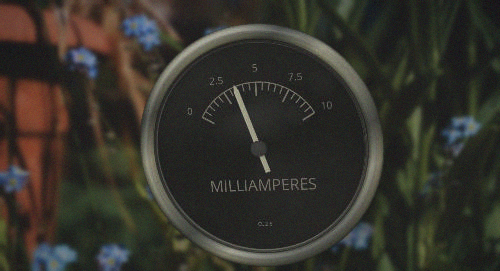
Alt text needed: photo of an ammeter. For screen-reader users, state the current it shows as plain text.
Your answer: 3.5 mA
